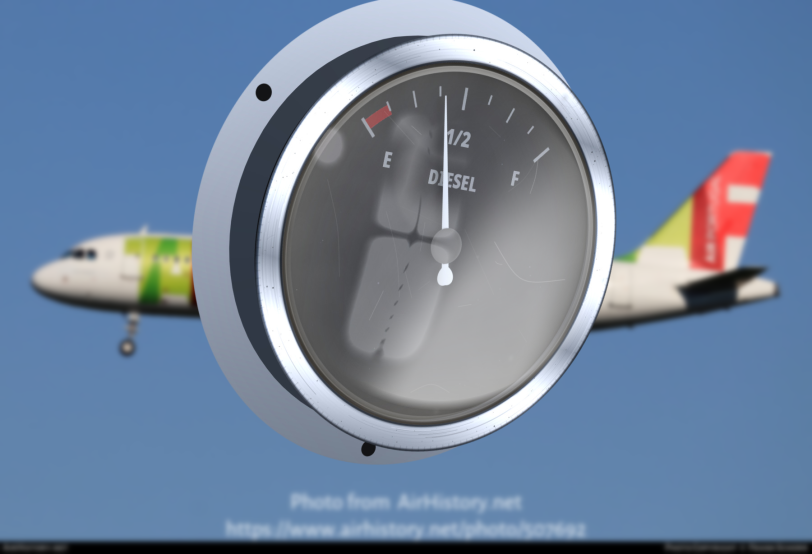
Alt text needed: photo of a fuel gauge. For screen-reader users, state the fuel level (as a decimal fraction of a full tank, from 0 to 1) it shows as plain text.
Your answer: 0.375
